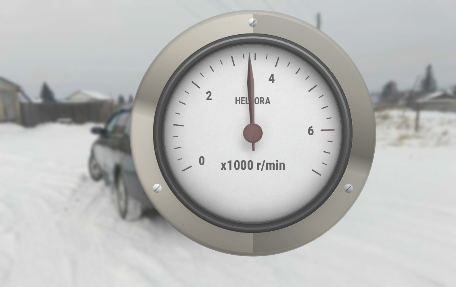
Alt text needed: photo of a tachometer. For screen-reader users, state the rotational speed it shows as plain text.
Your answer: 3375 rpm
